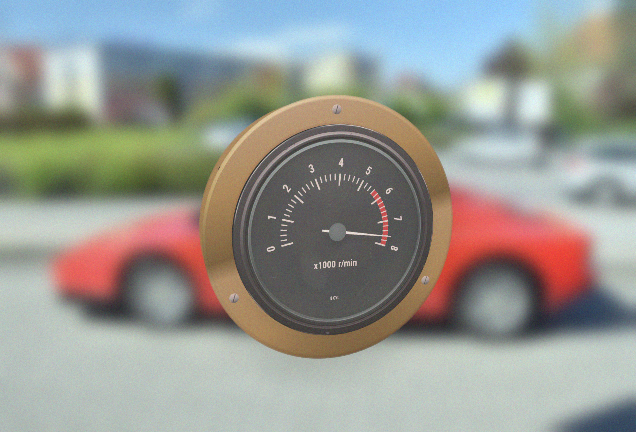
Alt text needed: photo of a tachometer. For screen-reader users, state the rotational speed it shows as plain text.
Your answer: 7600 rpm
